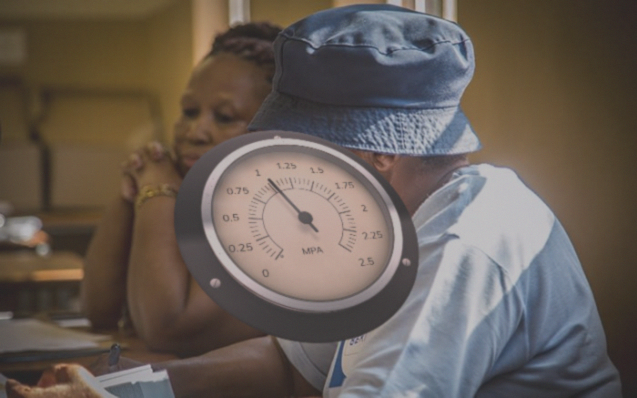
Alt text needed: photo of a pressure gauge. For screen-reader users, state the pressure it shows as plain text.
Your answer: 1 MPa
